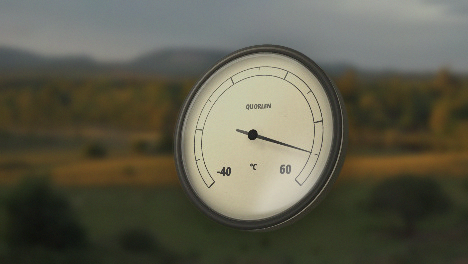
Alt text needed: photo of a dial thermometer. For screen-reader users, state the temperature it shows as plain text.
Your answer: 50 °C
